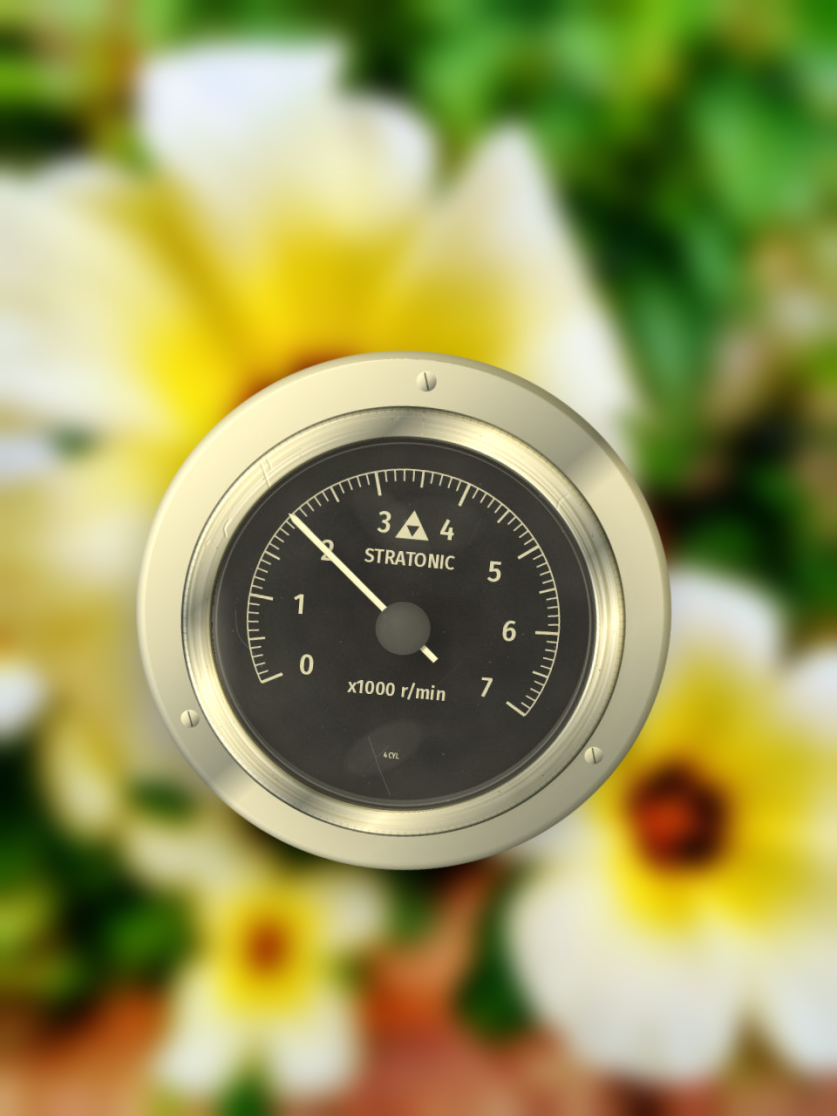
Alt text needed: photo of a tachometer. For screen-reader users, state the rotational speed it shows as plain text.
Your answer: 2000 rpm
